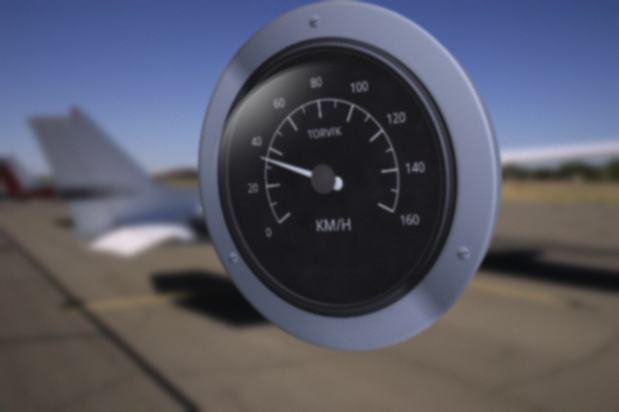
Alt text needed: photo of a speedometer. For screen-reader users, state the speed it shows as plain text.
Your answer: 35 km/h
